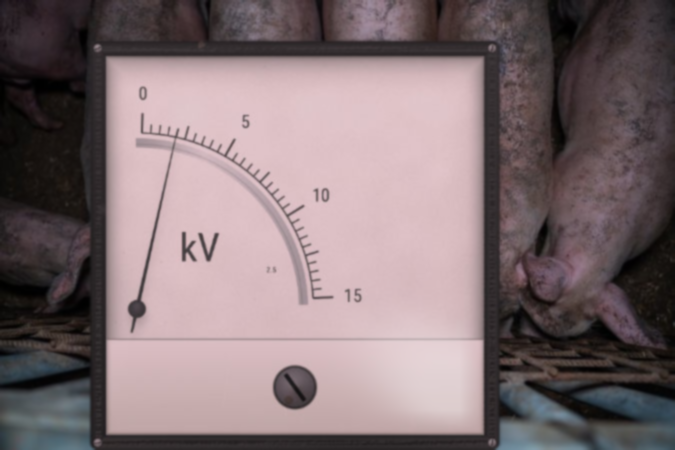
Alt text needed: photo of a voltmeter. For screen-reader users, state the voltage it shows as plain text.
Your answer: 2 kV
